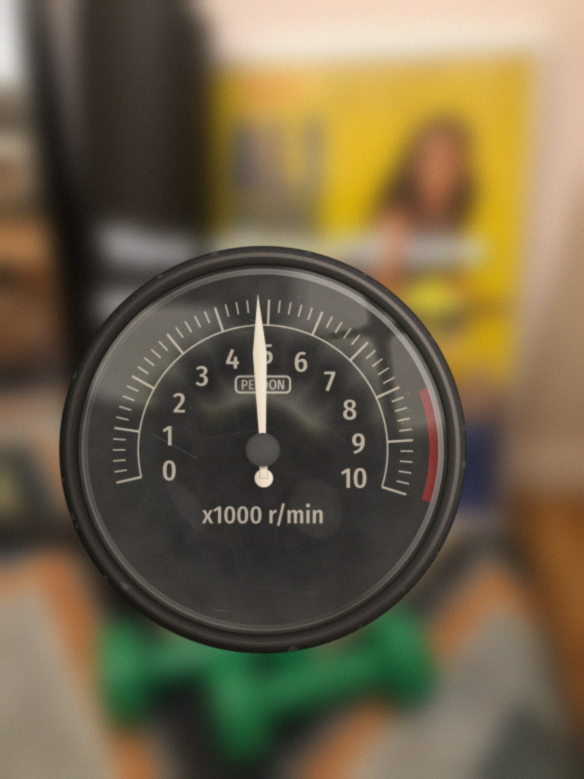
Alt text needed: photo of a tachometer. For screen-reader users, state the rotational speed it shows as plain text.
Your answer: 4800 rpm
